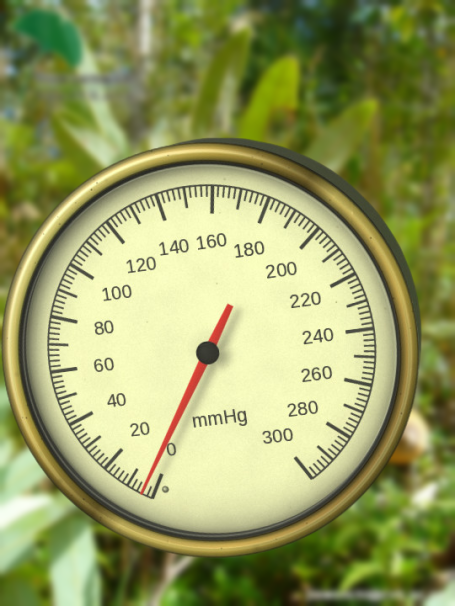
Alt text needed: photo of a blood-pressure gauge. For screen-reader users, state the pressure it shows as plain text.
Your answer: 4 mmHg
